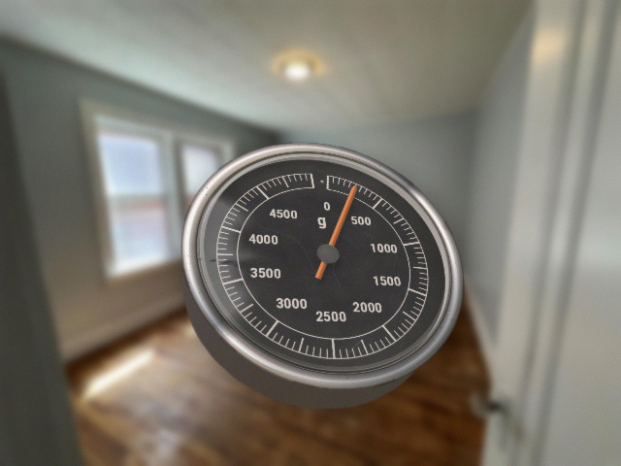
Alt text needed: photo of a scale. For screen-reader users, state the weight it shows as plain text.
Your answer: 250 g
